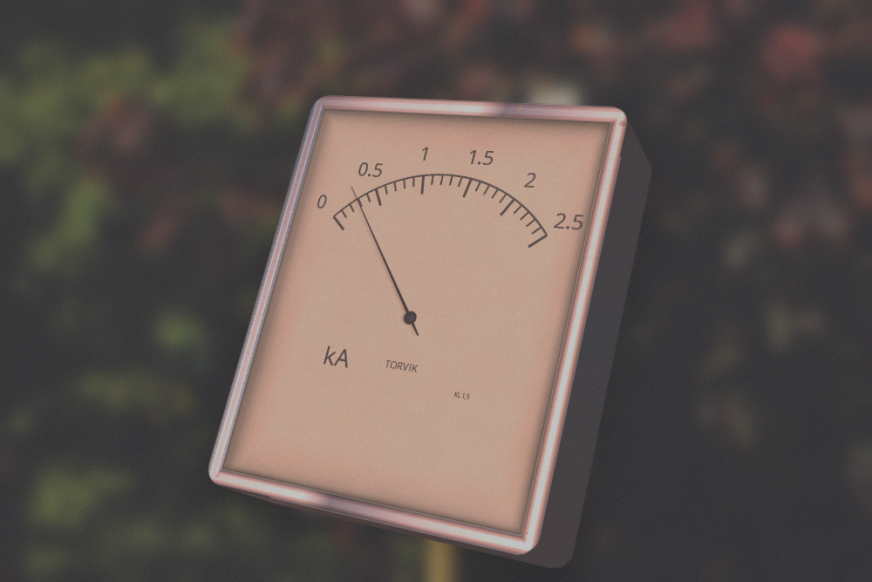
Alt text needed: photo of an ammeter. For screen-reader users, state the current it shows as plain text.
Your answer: 0.3 kA
